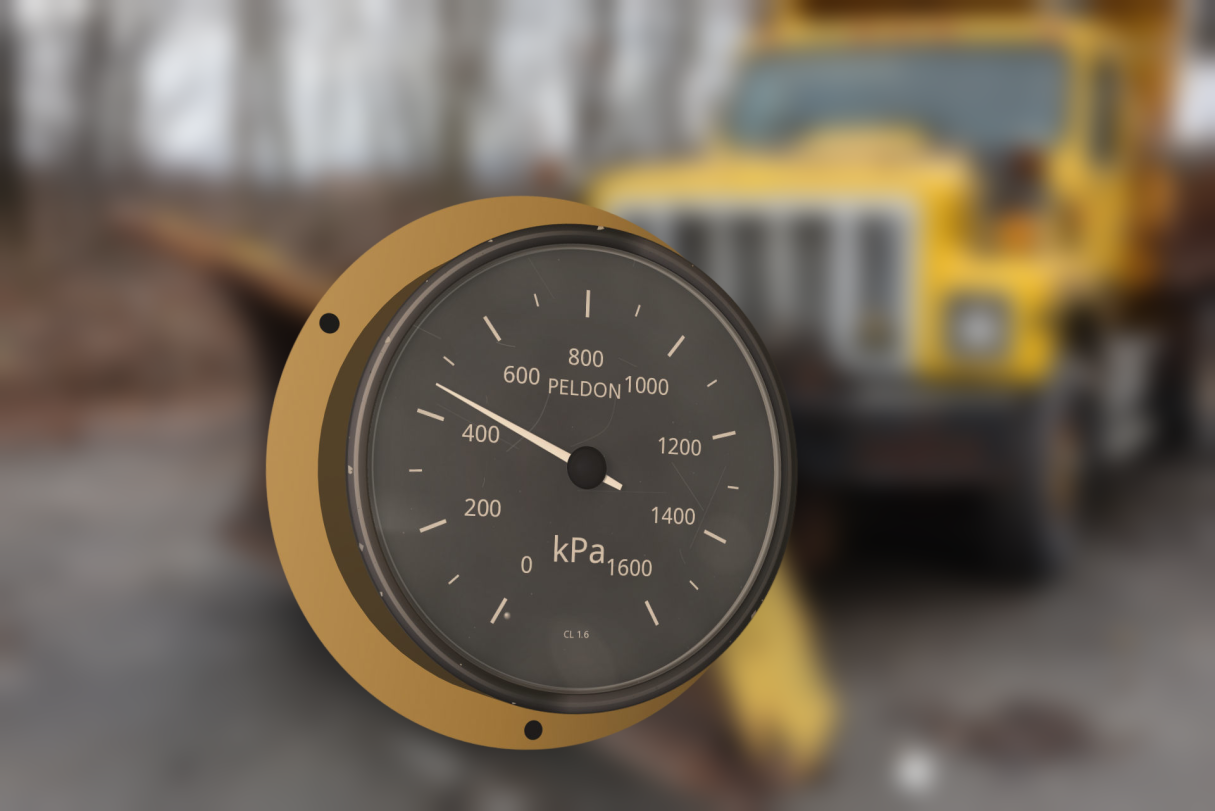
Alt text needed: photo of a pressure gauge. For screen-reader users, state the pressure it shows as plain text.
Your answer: 450 kPa
